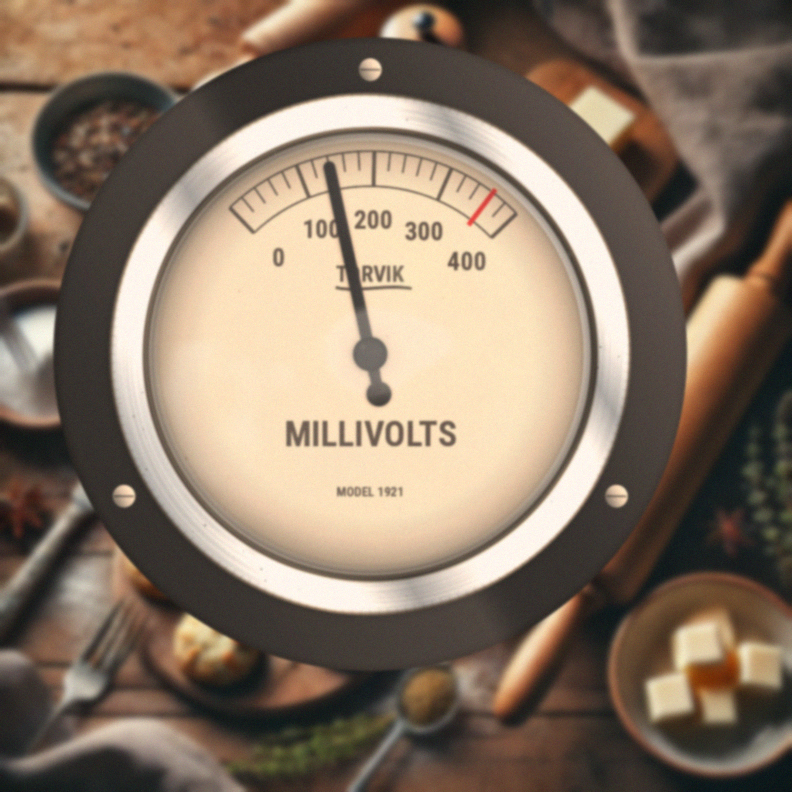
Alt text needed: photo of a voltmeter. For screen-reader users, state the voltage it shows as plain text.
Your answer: 140 mV
